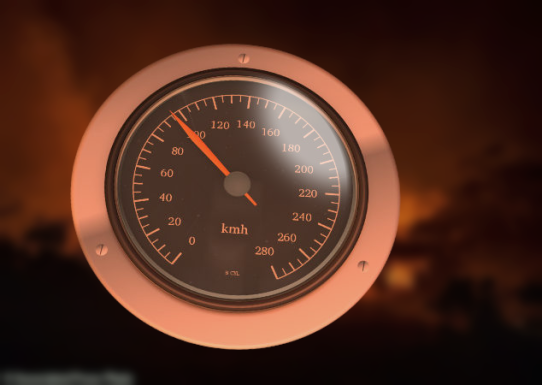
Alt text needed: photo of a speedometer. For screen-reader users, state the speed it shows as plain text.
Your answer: 95 km/h
